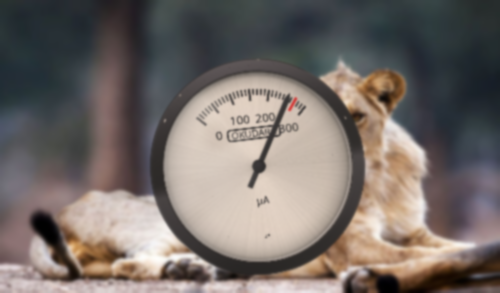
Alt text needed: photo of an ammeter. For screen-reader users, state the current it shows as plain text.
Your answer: 250 µA
